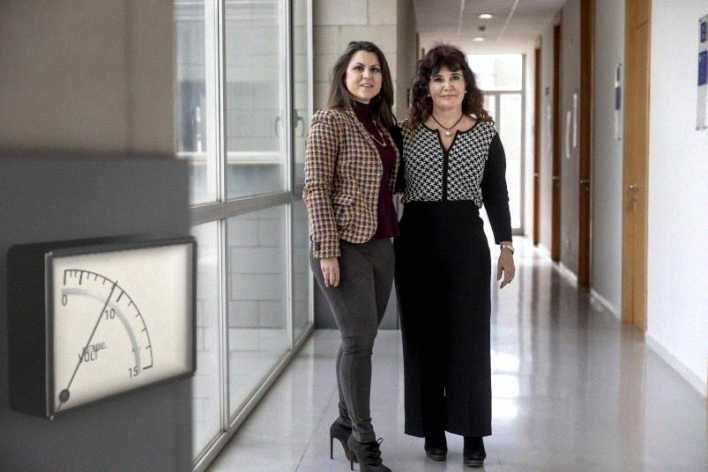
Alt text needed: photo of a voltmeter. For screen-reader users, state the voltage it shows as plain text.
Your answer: 9 V
